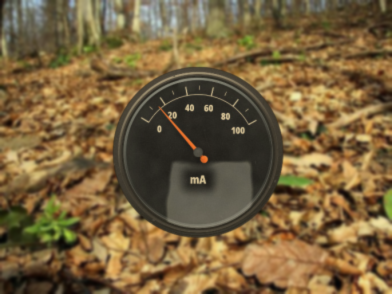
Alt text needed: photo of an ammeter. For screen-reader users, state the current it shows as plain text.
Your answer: 15 mA
